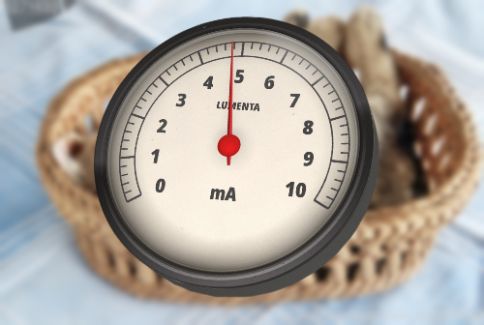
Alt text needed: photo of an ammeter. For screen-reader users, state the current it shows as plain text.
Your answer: 4.8 mA
